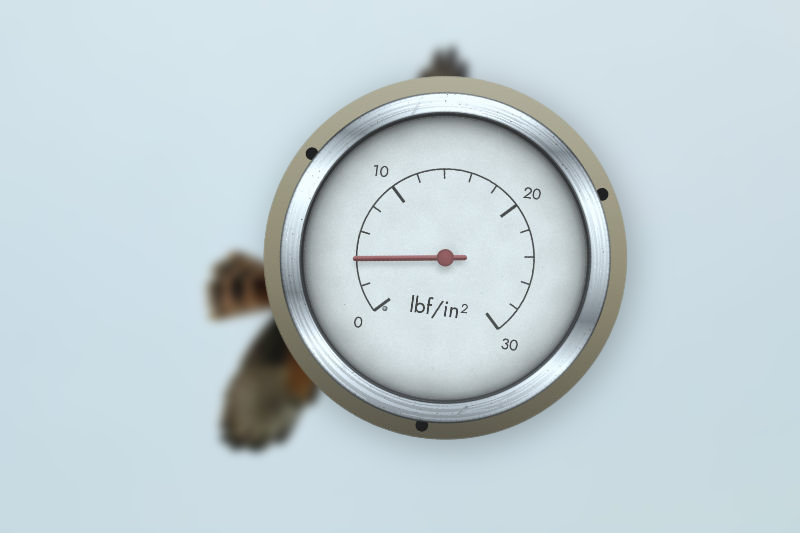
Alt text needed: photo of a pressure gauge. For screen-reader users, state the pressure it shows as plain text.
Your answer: 4 psi
